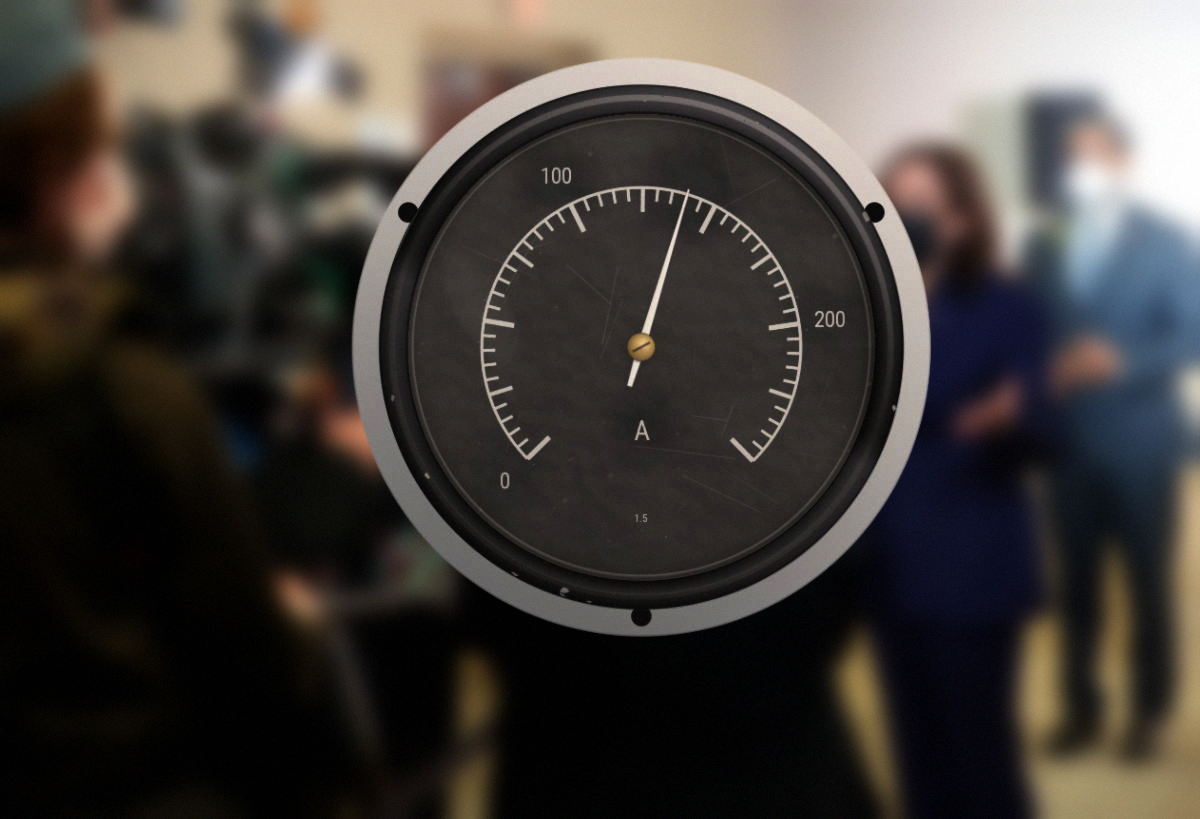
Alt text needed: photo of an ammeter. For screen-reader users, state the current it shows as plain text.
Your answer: 140 A
